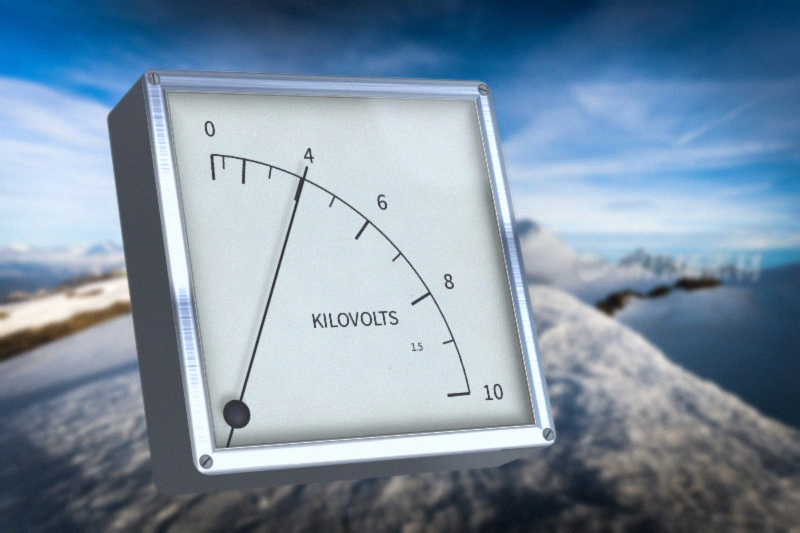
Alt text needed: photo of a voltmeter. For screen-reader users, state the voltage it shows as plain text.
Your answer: 4 kV
